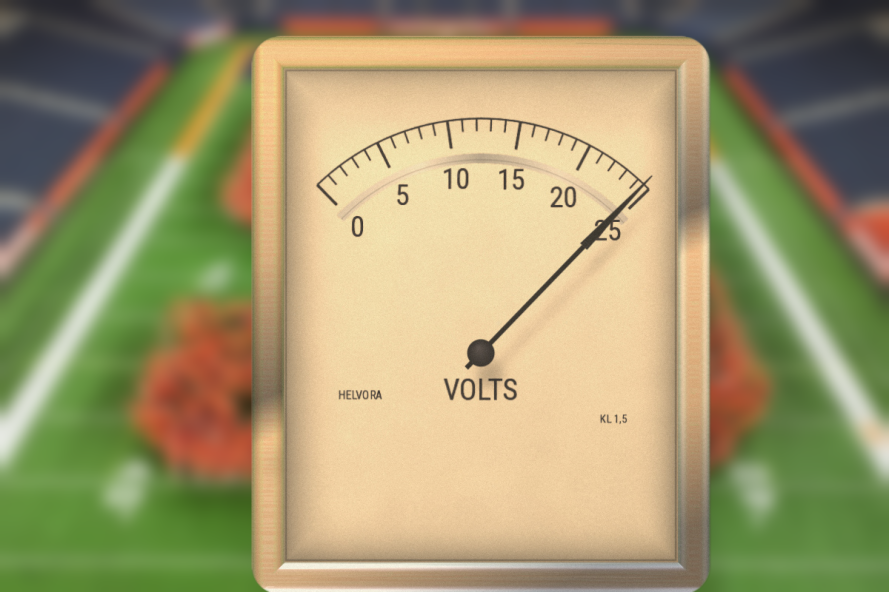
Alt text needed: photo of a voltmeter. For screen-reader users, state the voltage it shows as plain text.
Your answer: 24.5 V
